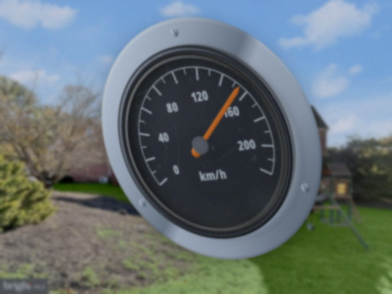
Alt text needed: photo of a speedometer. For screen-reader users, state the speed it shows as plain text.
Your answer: 155 km/h
